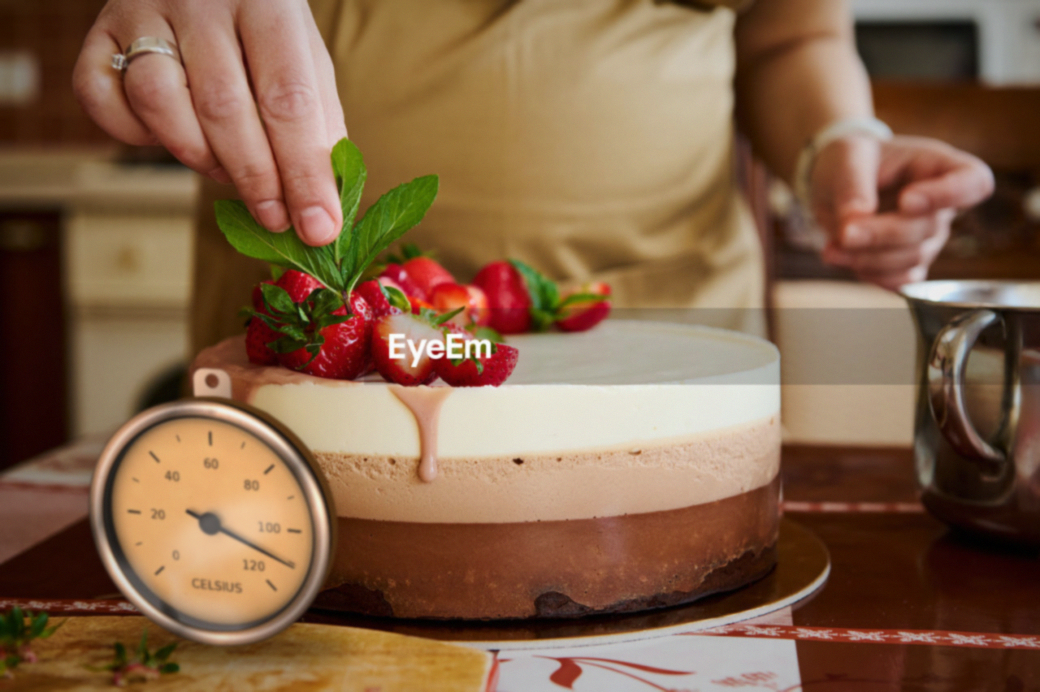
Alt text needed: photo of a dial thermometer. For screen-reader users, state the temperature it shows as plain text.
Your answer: 110 °C
